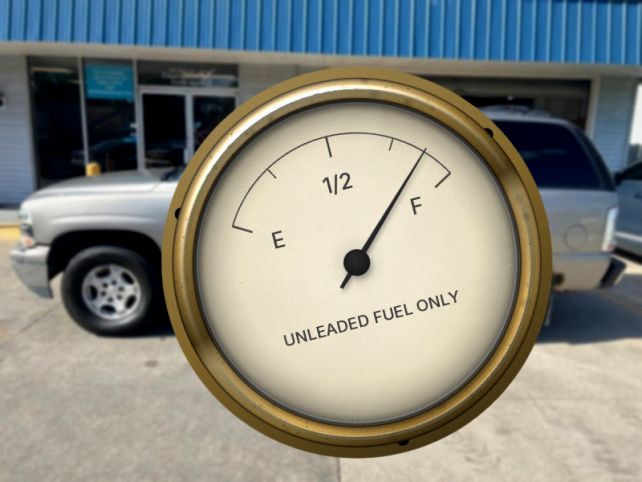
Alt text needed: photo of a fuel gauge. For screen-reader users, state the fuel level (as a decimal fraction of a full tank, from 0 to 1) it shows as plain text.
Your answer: 0.875
